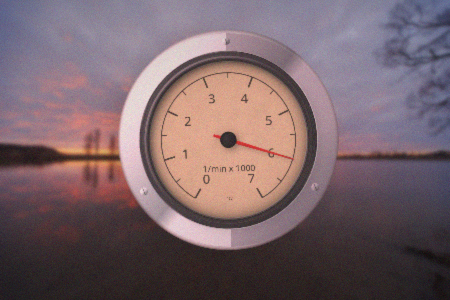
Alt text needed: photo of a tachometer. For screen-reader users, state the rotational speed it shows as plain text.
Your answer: 6000 rpm
